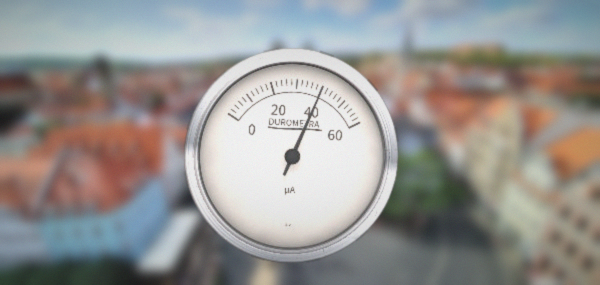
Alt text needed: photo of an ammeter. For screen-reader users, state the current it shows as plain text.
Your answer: 40 µA
